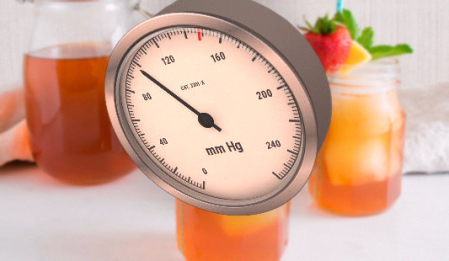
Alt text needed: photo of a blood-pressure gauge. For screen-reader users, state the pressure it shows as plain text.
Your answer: 100 mmHg
